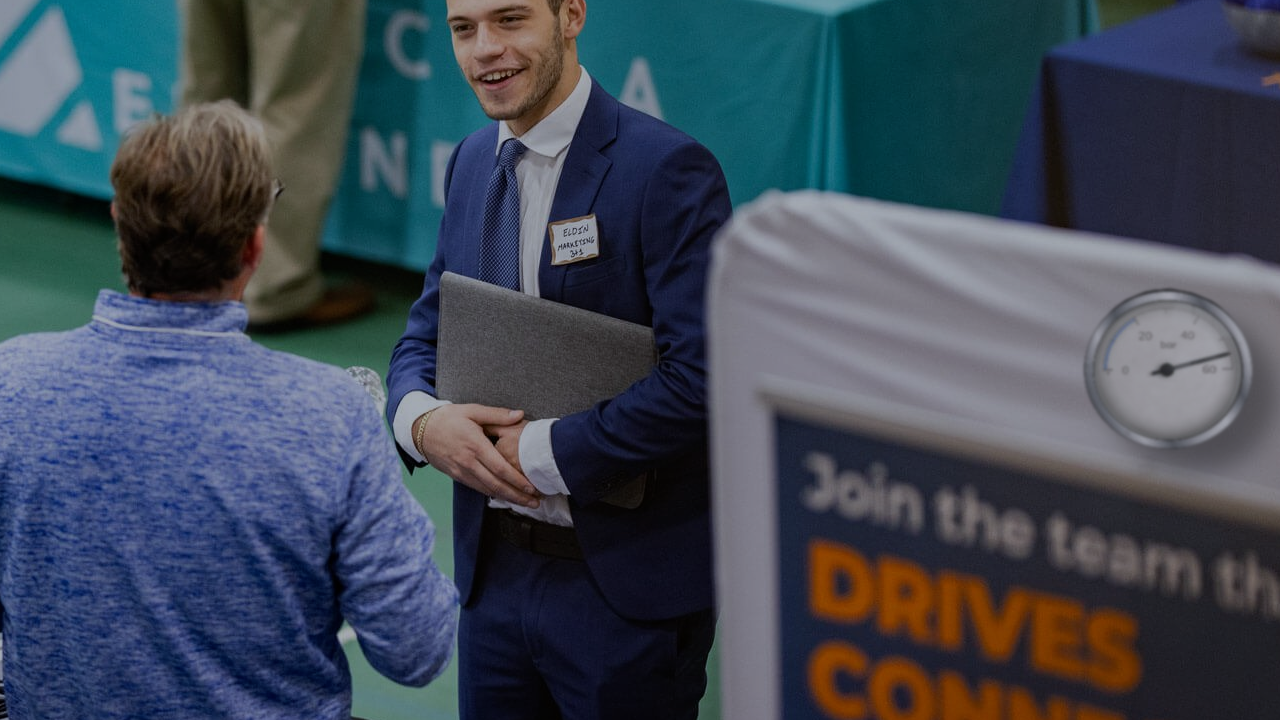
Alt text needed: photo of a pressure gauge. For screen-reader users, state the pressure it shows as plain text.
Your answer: 55 bar
